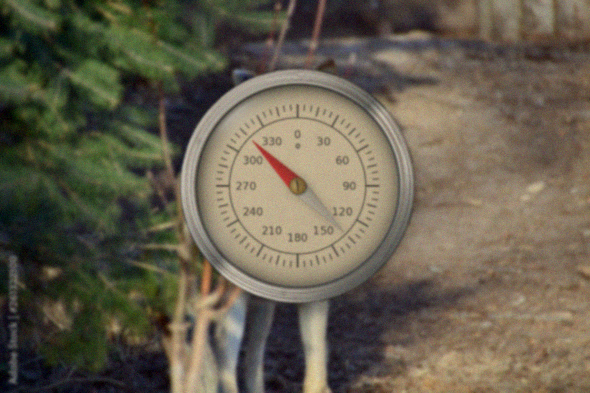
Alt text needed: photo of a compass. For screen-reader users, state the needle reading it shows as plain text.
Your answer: 315 °
